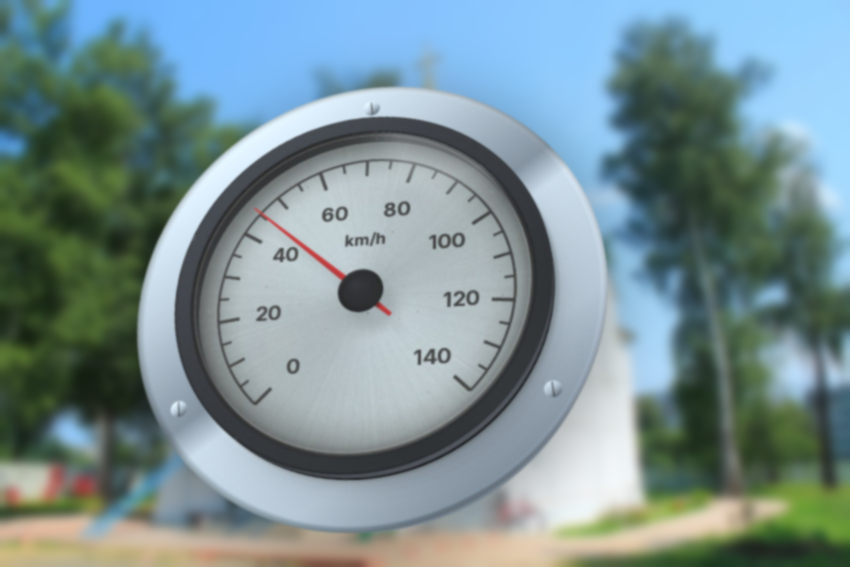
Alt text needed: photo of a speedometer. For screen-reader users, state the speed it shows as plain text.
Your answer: 45 km/h
